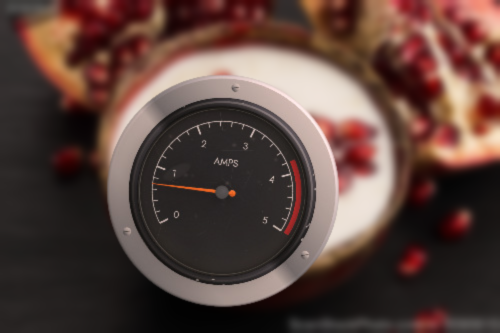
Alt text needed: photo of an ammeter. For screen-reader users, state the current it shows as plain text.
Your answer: 0.7 A
